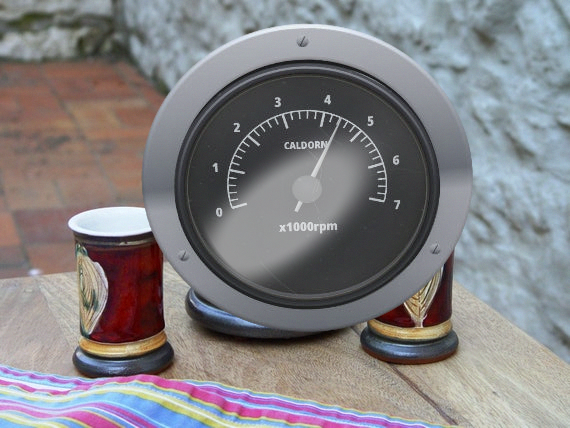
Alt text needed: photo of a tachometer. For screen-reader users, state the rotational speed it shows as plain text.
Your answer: 4400 rpm
